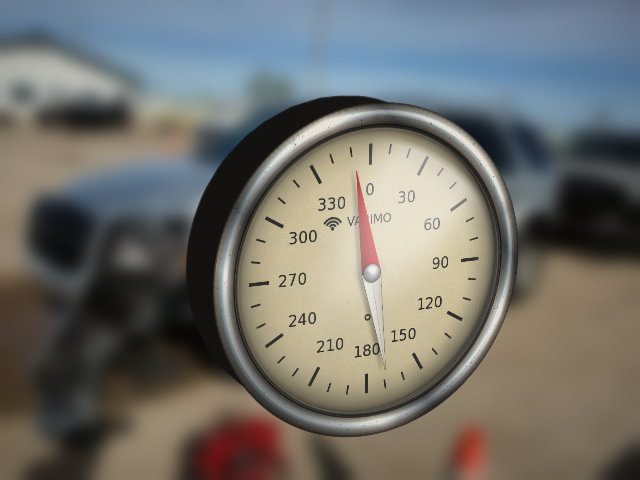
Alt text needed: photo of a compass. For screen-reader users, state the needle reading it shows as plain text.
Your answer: 350 °
